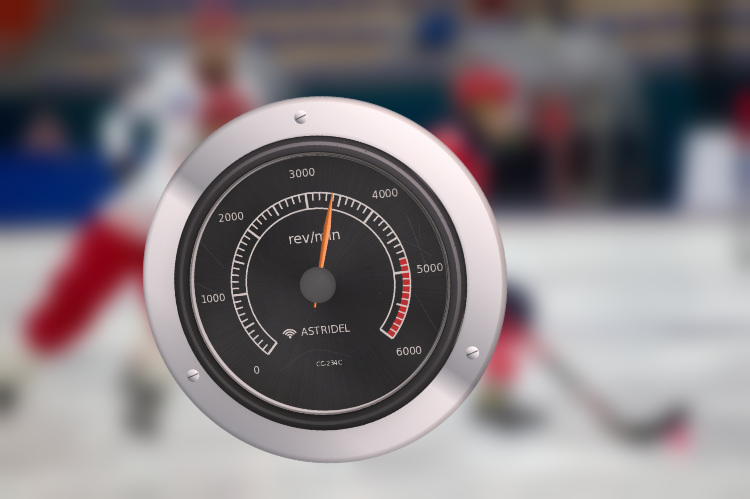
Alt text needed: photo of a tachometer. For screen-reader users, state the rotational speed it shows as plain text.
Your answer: 3400 rpm
